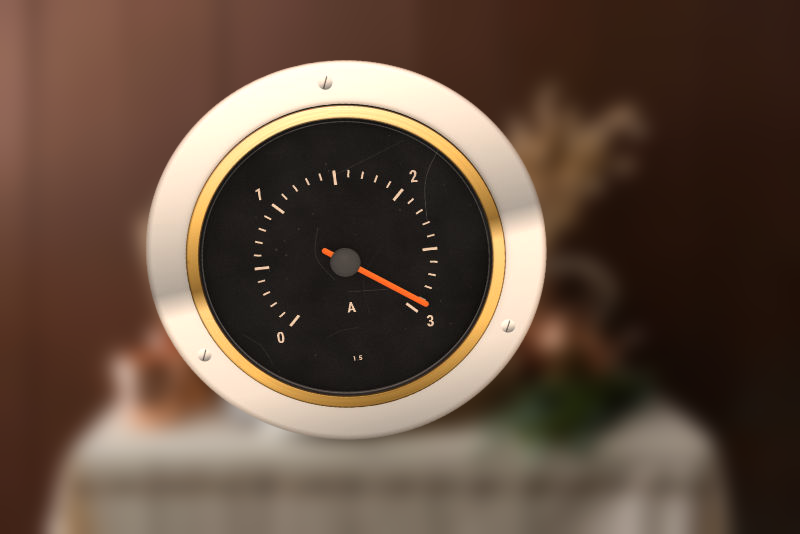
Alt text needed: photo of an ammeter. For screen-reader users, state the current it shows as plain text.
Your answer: 2.9 A
